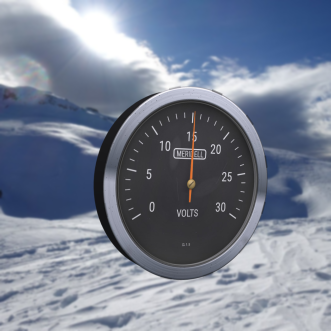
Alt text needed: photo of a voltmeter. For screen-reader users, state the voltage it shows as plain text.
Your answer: 15 V
